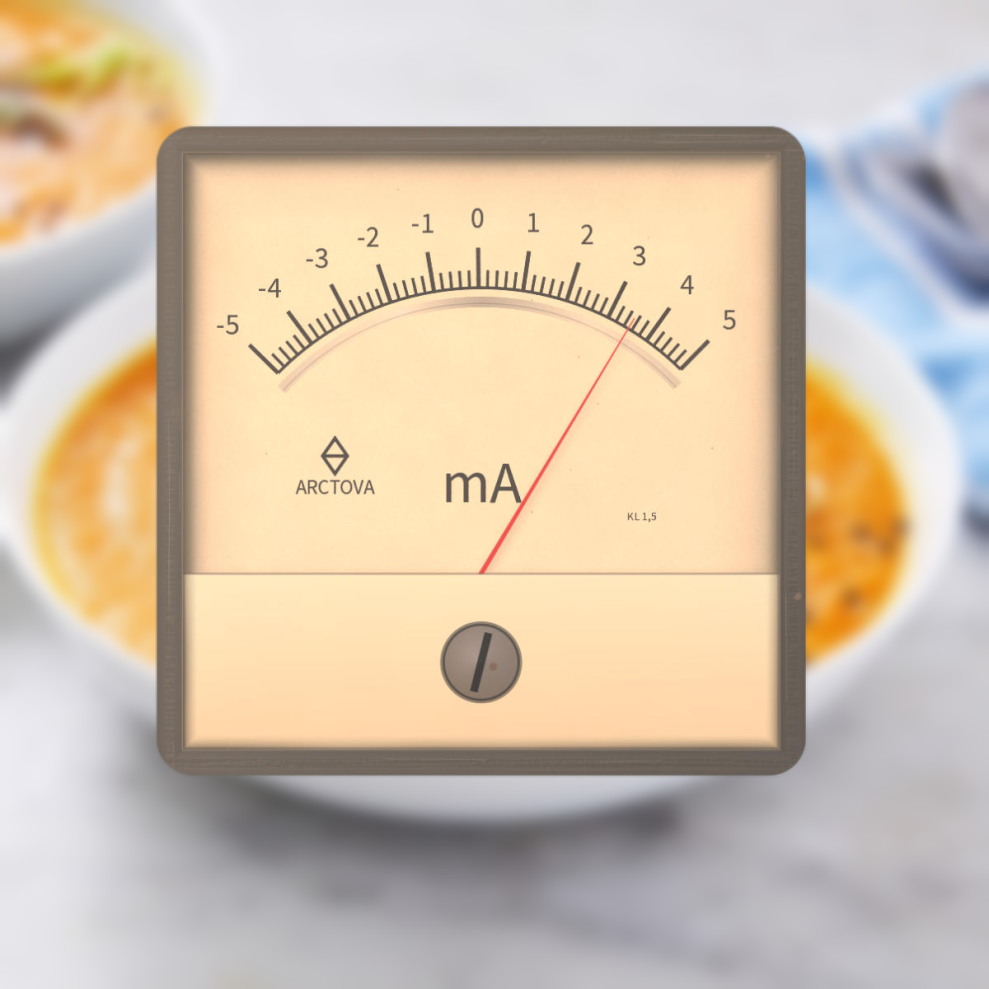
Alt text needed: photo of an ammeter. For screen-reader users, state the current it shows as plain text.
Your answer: 3.5 mA
